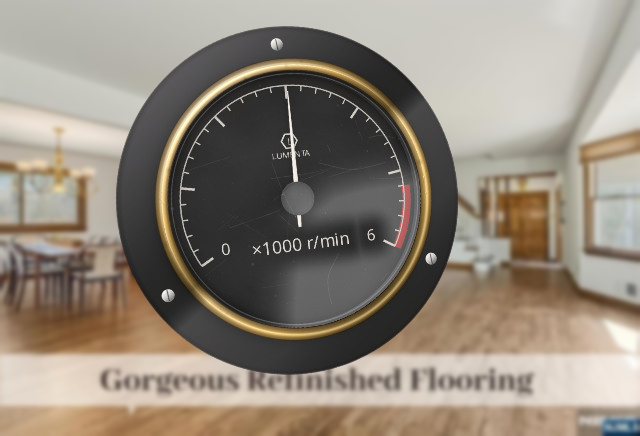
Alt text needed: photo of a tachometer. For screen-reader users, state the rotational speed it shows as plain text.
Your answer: 3000 rpm
